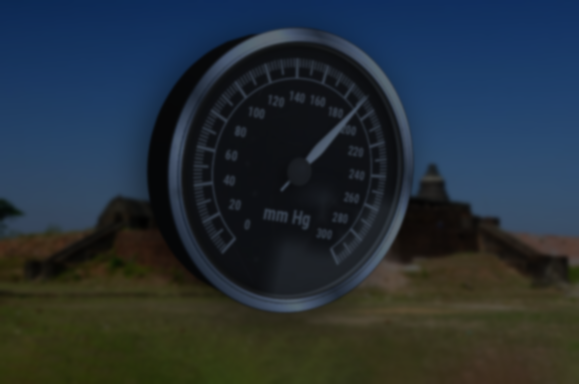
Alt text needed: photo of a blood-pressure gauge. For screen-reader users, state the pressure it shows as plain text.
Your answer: 190 mmHg
